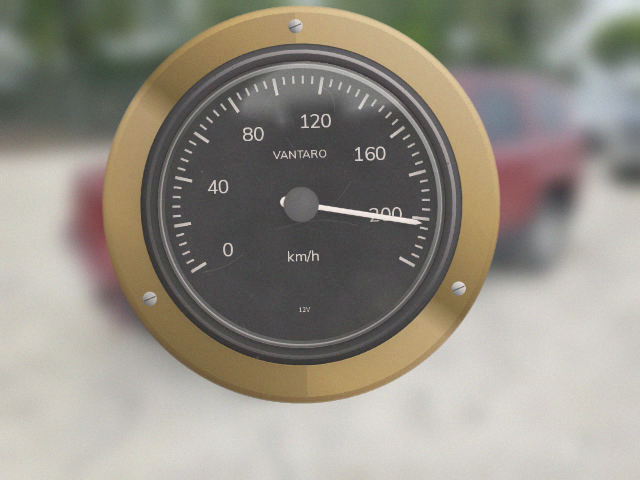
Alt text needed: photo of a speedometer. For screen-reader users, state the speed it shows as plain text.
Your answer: 202 km/h
